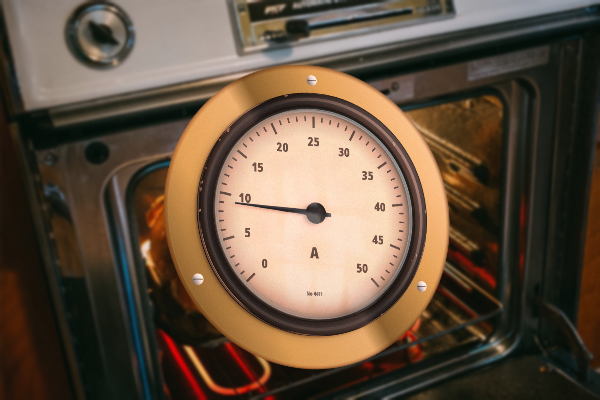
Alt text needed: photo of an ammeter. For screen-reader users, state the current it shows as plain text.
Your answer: 9 A
